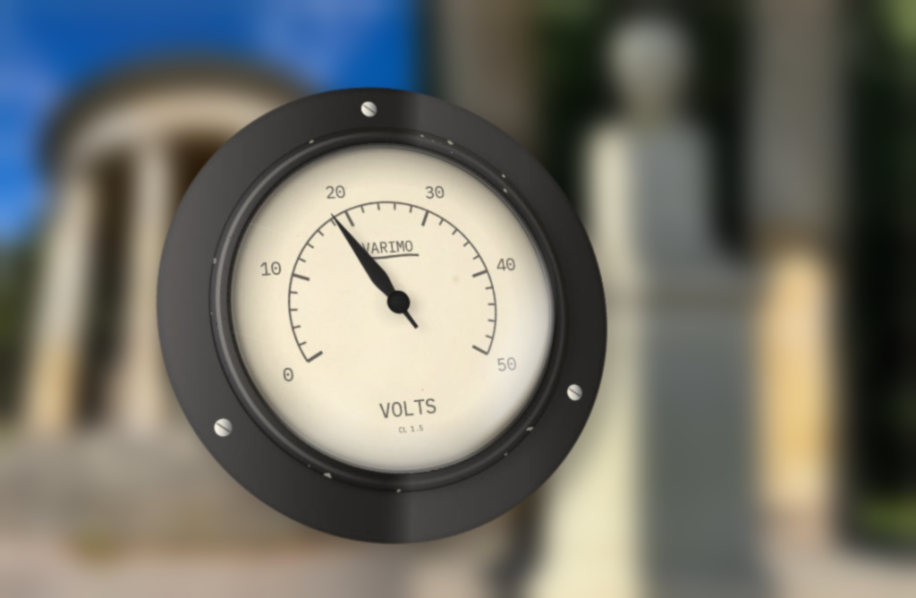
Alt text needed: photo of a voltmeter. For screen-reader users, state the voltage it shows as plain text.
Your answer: 18 V
